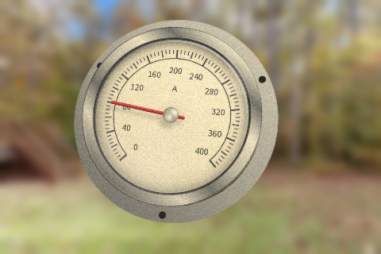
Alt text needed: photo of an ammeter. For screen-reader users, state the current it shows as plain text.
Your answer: 80 A
